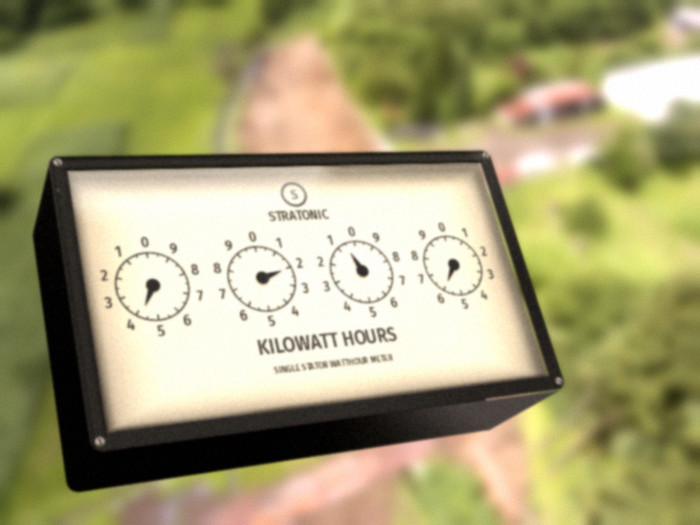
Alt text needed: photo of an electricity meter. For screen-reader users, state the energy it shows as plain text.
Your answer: 4206 kWh
